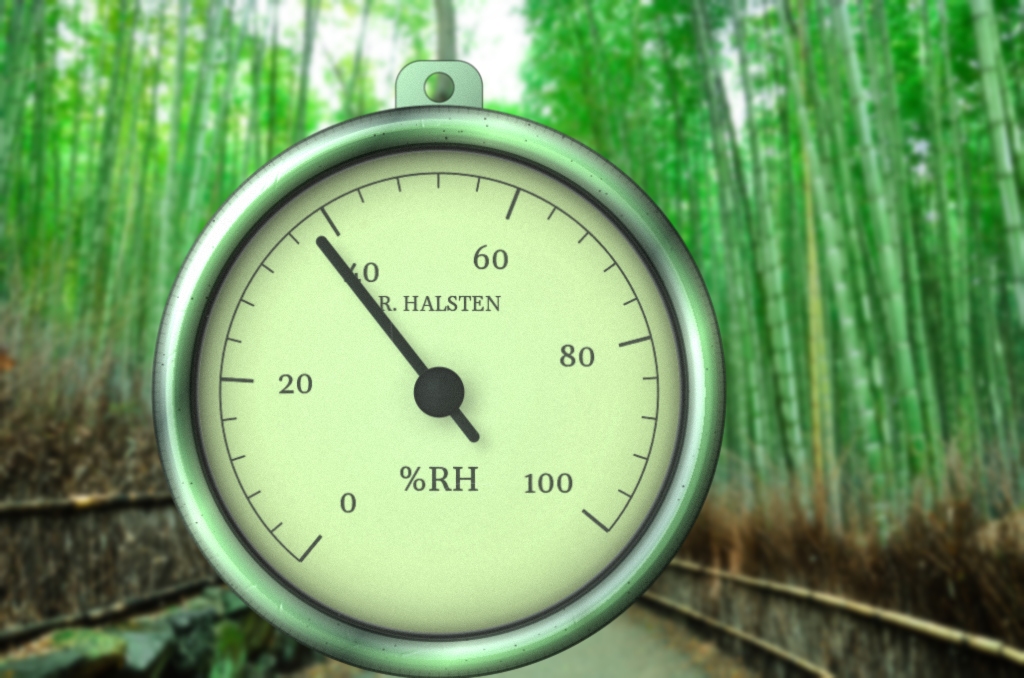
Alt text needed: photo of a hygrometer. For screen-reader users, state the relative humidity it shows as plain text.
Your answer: 38 %
